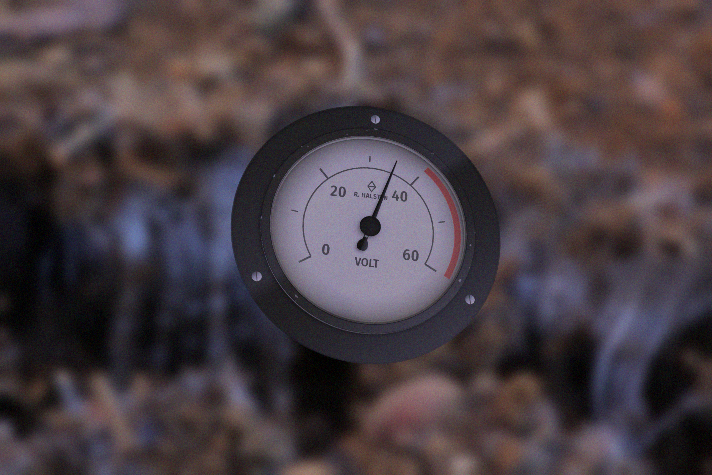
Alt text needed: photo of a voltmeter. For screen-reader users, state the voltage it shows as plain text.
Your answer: 35 V
